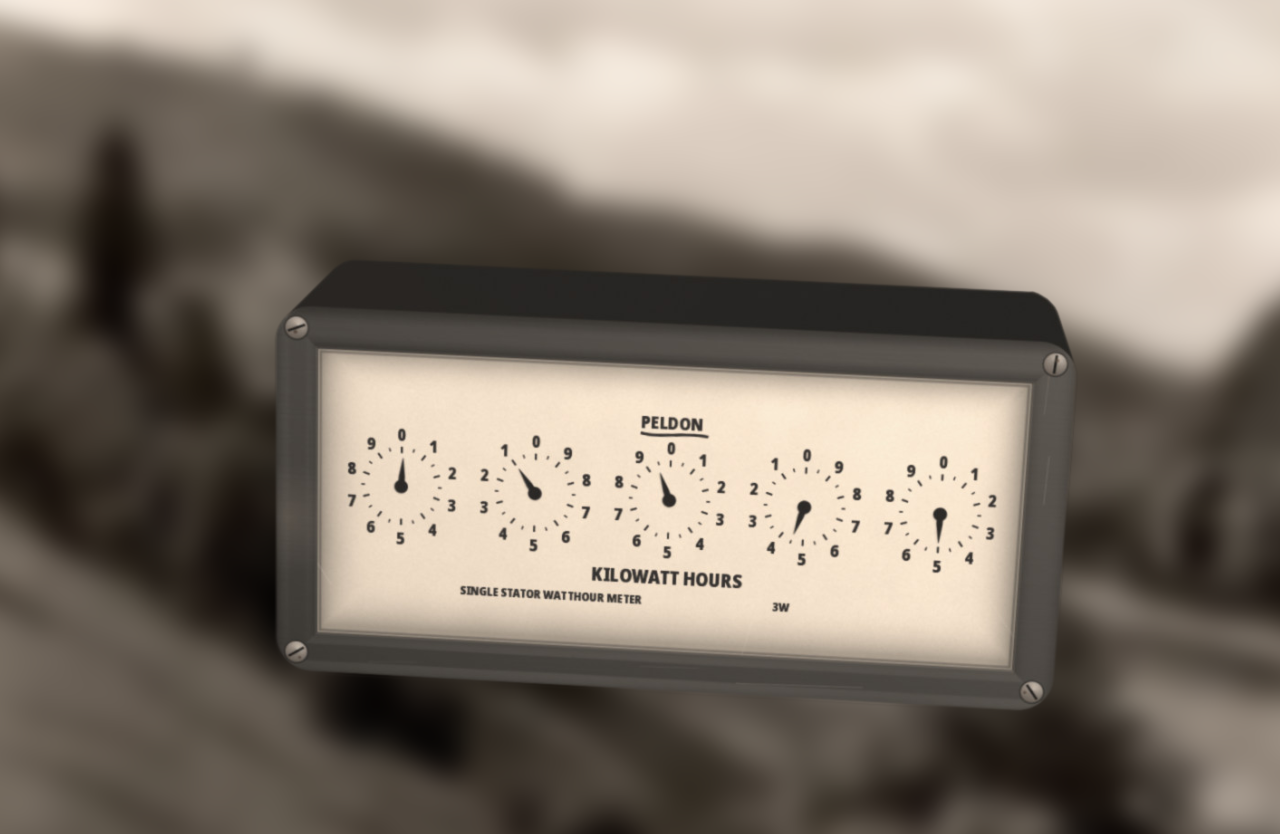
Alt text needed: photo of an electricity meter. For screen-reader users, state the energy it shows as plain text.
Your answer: 945 kWh
